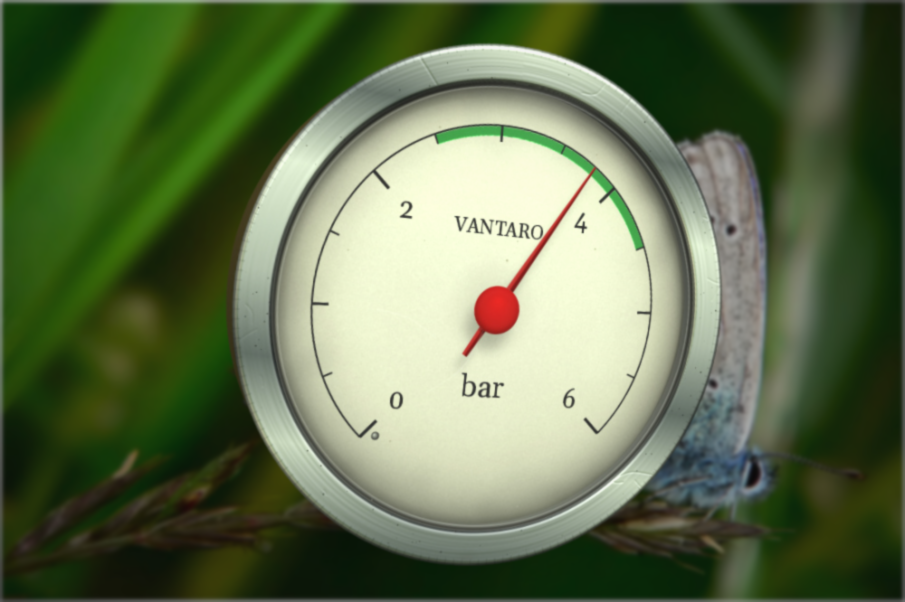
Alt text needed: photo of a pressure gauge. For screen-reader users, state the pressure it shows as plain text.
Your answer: 3.75 bar
